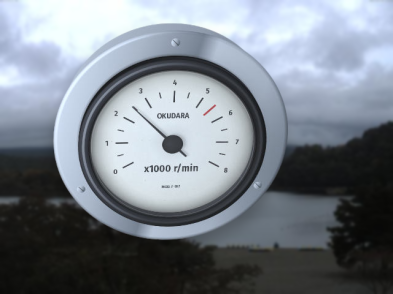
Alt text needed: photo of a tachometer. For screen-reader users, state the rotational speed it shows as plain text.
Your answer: 2500 rpm
